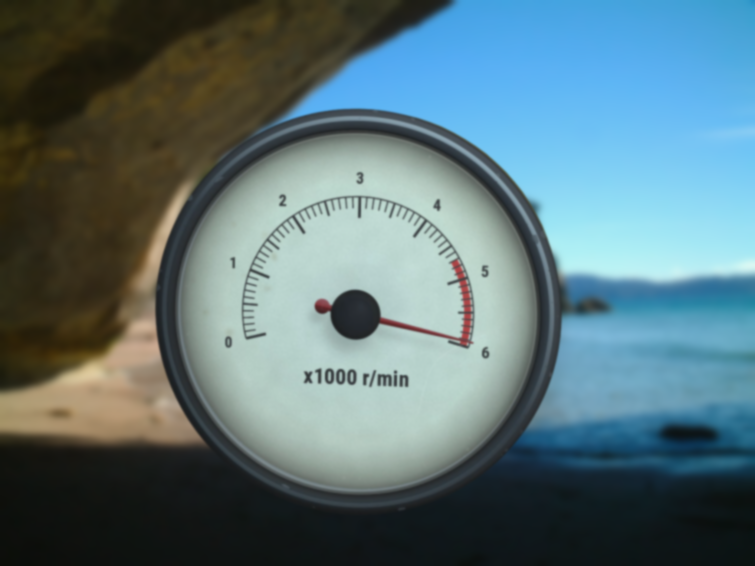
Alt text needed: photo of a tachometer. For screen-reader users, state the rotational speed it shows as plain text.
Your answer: 5900 rpm
